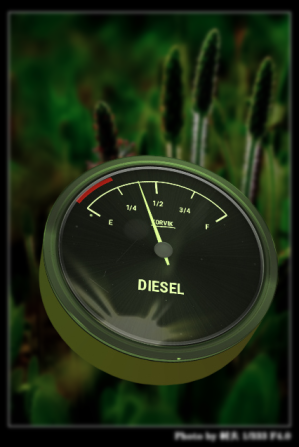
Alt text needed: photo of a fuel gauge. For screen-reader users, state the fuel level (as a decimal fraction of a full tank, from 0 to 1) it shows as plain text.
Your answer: 0.375
